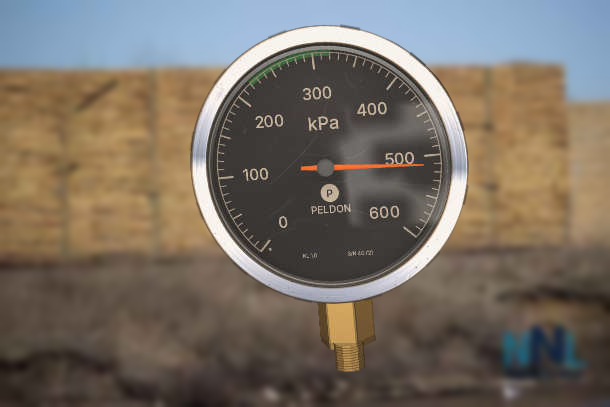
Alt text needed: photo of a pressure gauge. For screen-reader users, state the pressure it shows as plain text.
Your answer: 510 kPa
